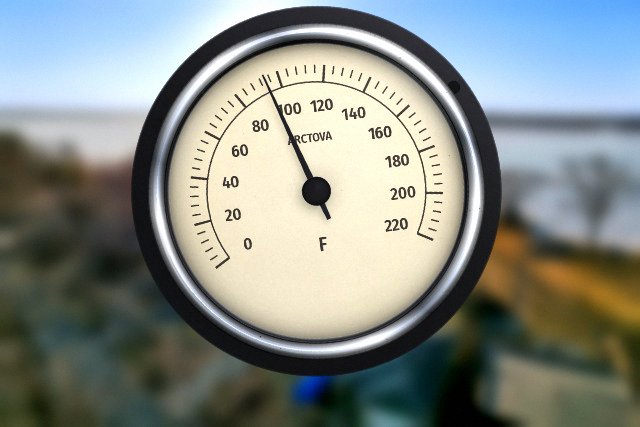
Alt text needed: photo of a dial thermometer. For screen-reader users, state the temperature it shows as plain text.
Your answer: 94 °F
